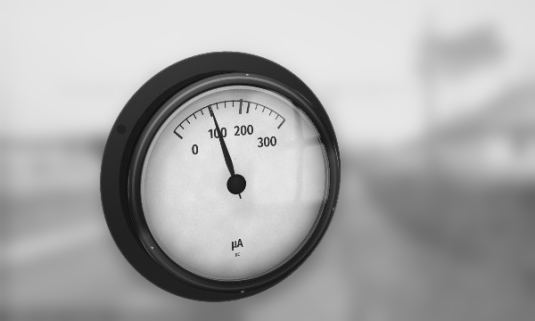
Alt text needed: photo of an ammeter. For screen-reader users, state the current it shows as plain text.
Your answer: 100 µA
